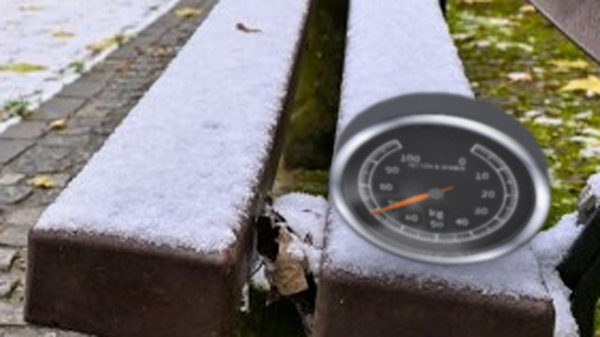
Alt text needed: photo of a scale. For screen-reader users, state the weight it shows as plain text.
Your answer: 70 kg
